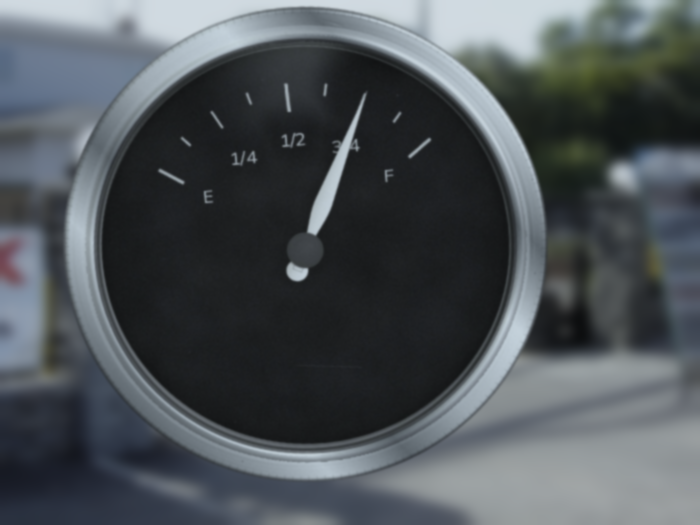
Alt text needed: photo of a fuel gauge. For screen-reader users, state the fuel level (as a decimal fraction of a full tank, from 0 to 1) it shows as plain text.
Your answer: 0.75
